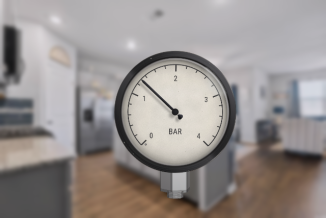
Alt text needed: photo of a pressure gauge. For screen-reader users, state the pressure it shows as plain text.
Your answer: 1.3 bar
